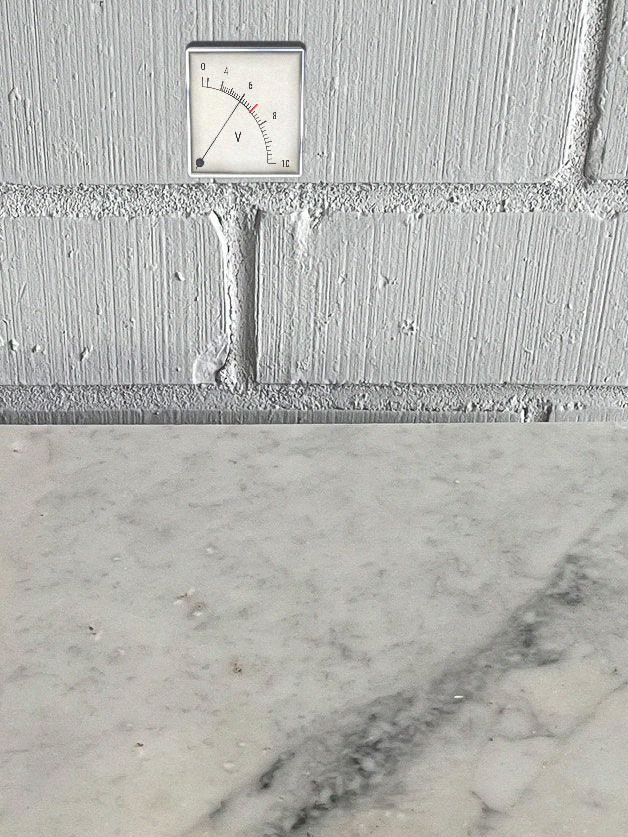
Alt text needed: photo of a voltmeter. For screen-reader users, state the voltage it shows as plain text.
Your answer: 6 V
